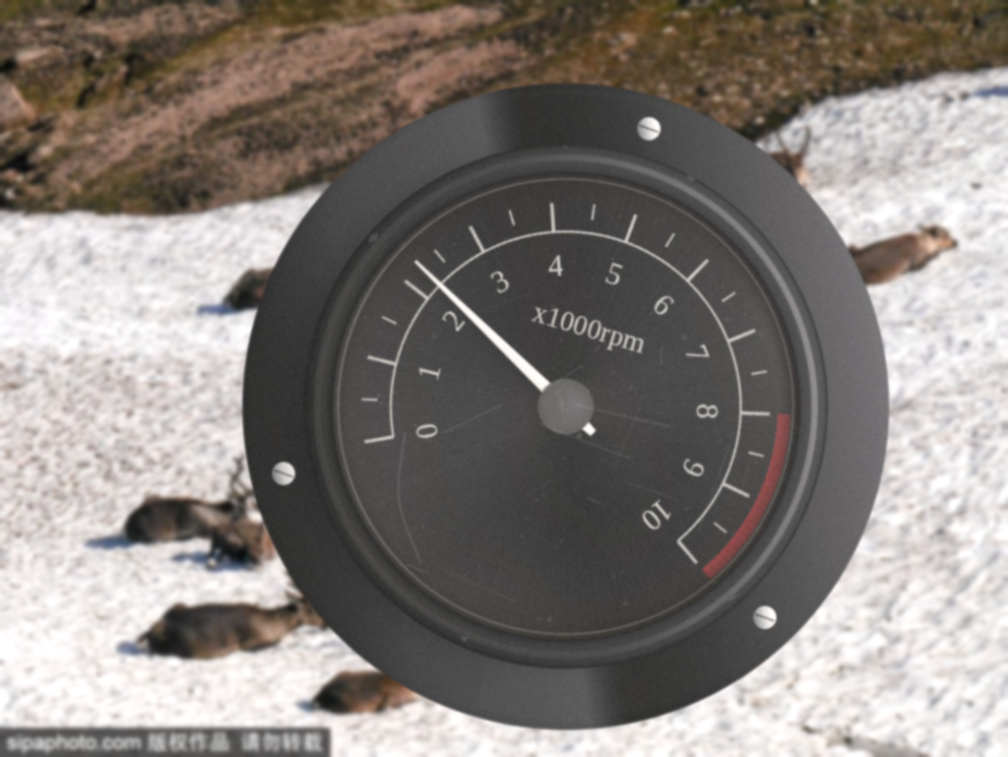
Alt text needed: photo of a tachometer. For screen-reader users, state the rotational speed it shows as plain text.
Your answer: 2250 rpm
